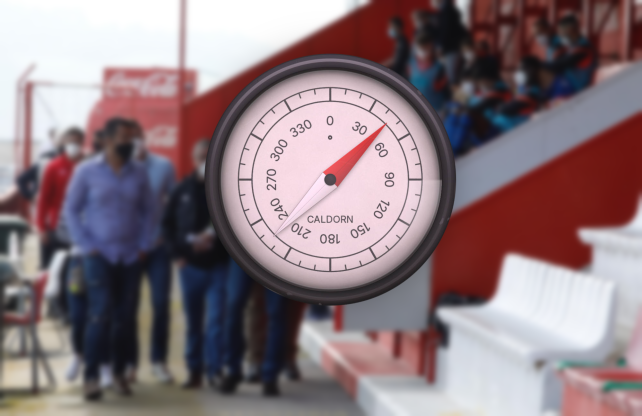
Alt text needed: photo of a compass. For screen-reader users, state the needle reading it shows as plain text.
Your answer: 45 °
